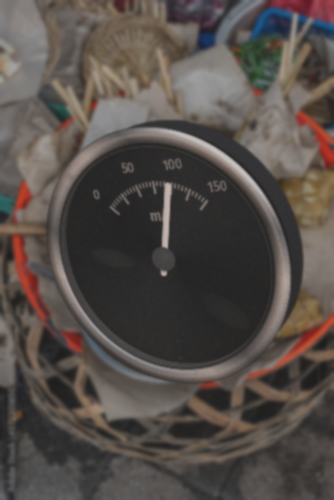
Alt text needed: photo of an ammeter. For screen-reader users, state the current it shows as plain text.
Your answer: 100 mA
